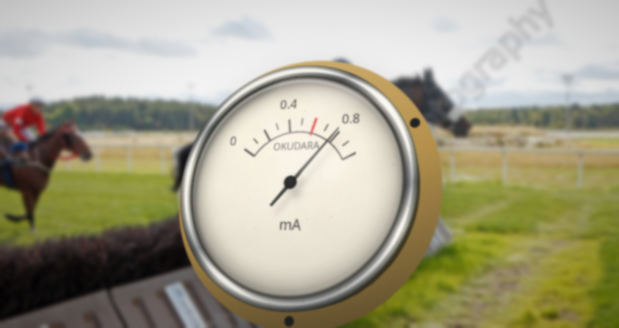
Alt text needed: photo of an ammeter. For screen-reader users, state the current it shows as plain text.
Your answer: 0.8 mA
